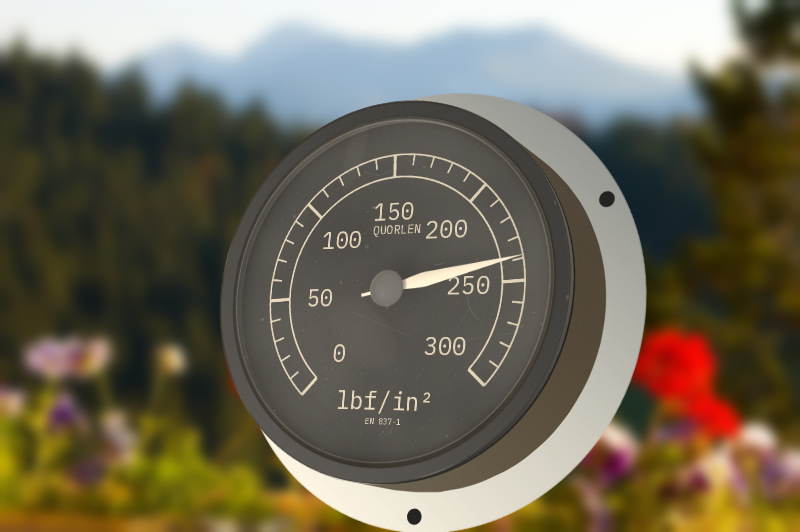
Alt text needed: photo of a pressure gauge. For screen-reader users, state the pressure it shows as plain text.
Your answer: 240 psi
